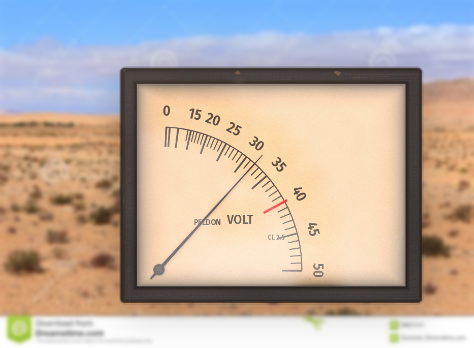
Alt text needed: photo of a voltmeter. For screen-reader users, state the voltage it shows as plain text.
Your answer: 32 V
